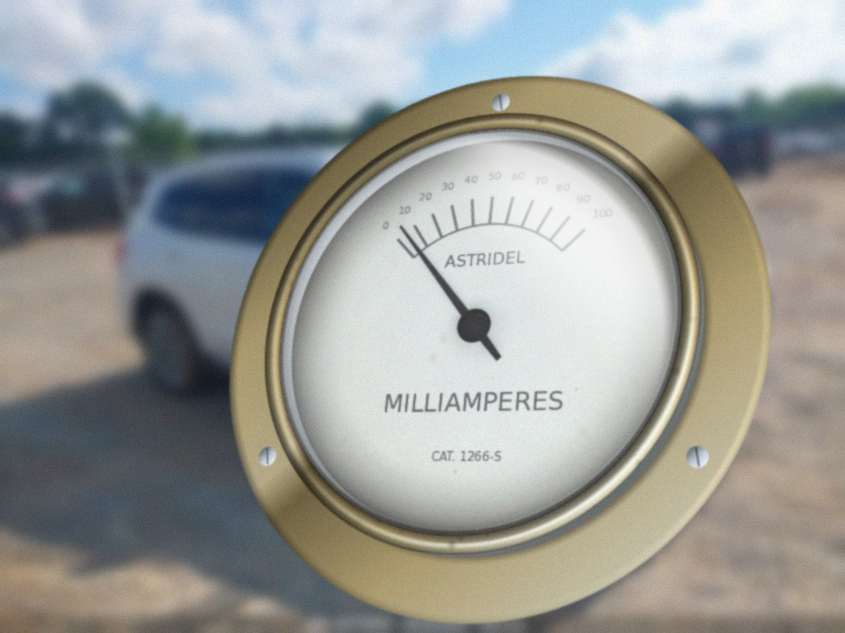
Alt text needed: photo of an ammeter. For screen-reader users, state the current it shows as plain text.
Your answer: 5 mA
